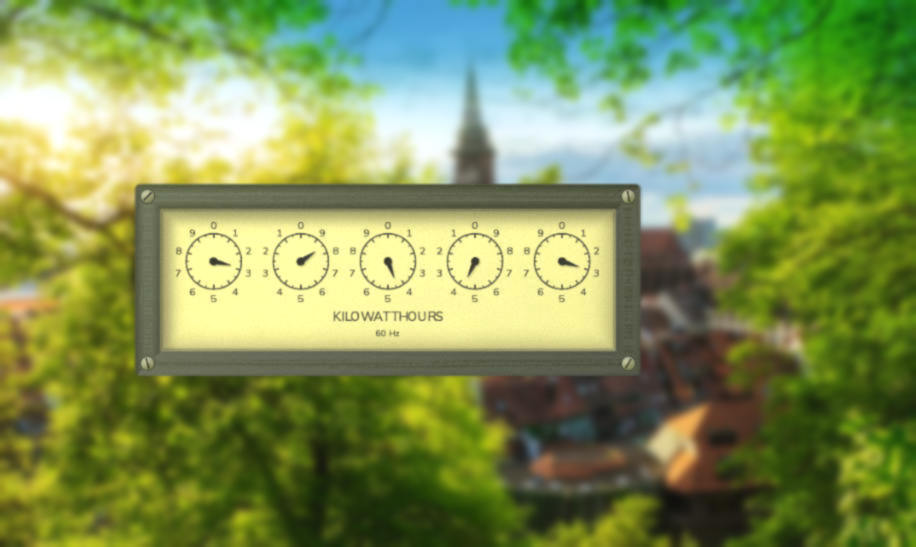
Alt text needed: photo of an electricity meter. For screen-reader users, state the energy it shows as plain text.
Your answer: 28443 kWh
